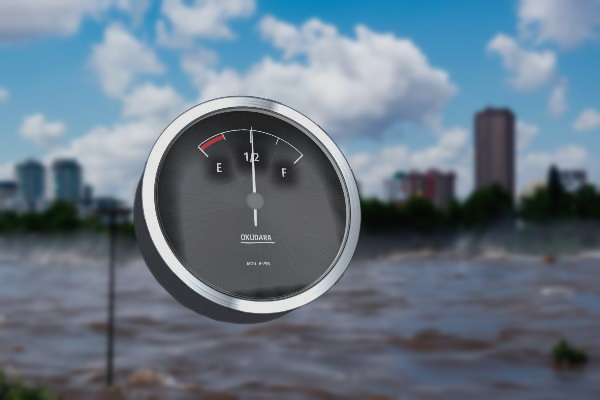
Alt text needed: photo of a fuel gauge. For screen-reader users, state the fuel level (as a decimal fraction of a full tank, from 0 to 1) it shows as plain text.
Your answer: 0.5
